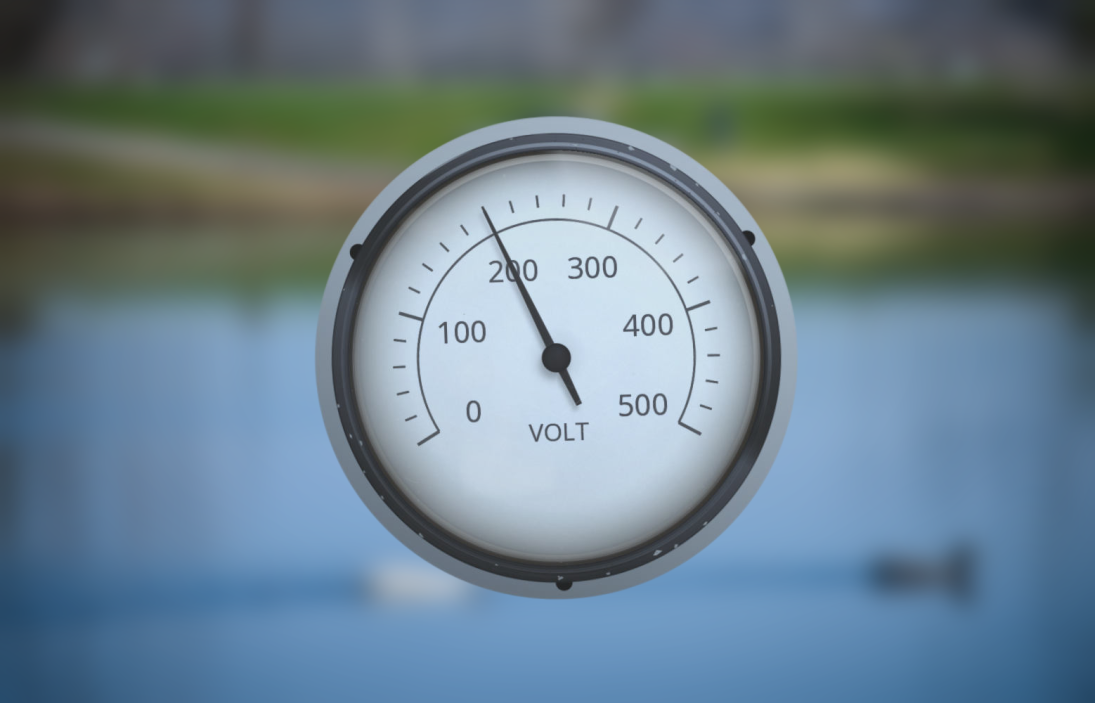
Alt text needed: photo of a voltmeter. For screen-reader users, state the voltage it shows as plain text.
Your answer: 200 V
